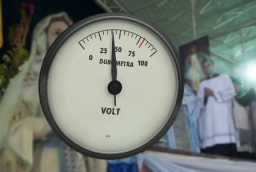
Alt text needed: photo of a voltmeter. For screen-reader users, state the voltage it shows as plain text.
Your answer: 40 V
